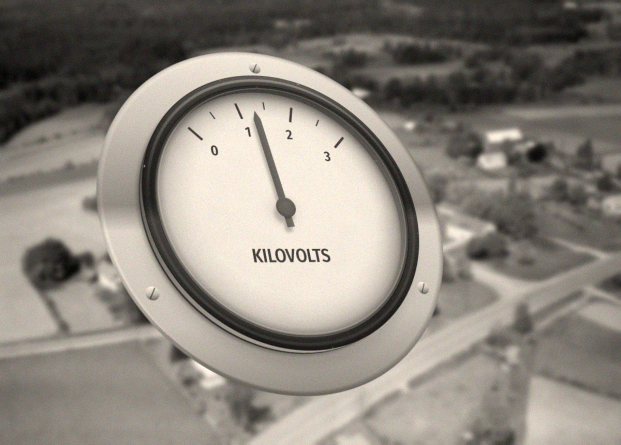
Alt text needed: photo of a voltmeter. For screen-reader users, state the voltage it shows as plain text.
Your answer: 1.25 kV
